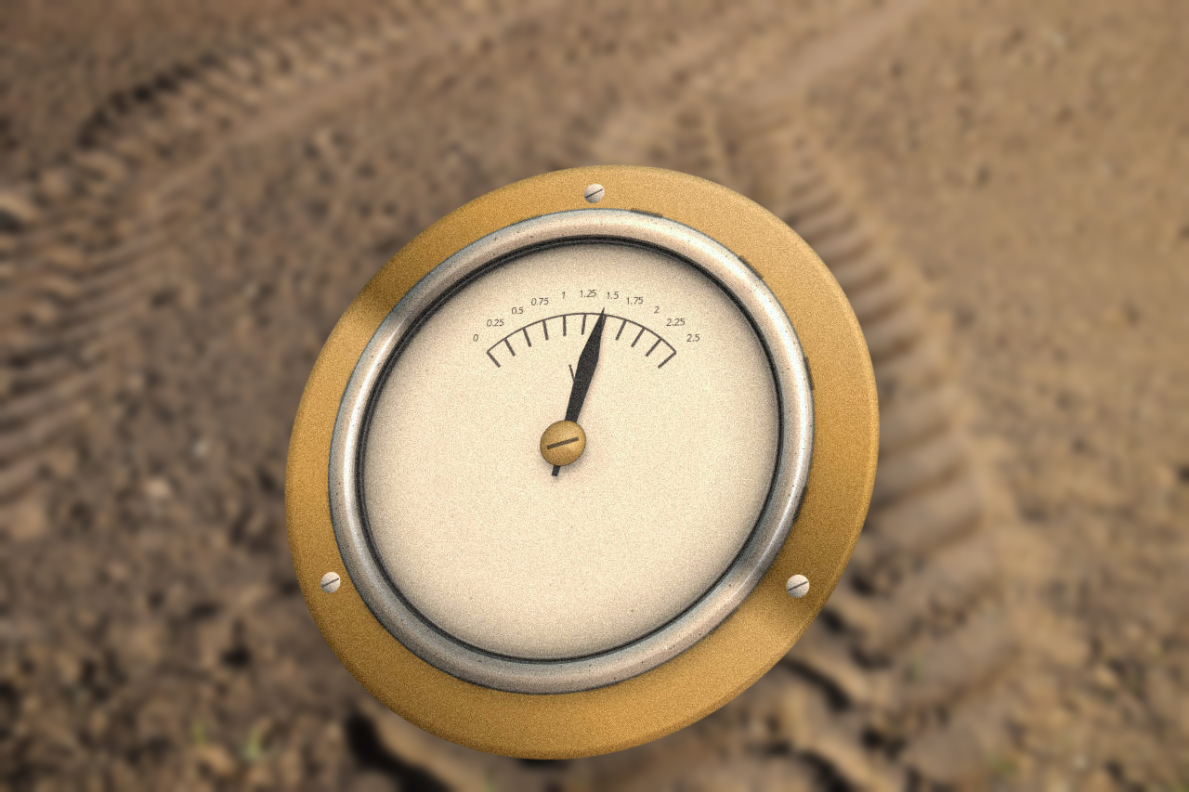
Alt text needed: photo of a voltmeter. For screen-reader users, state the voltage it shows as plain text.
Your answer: 1.5 V
